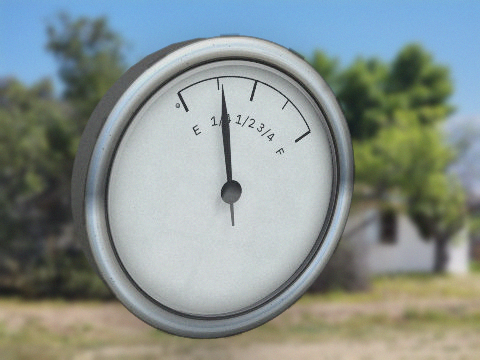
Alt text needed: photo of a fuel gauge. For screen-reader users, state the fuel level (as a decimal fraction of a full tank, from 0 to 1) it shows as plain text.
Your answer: 0.25
